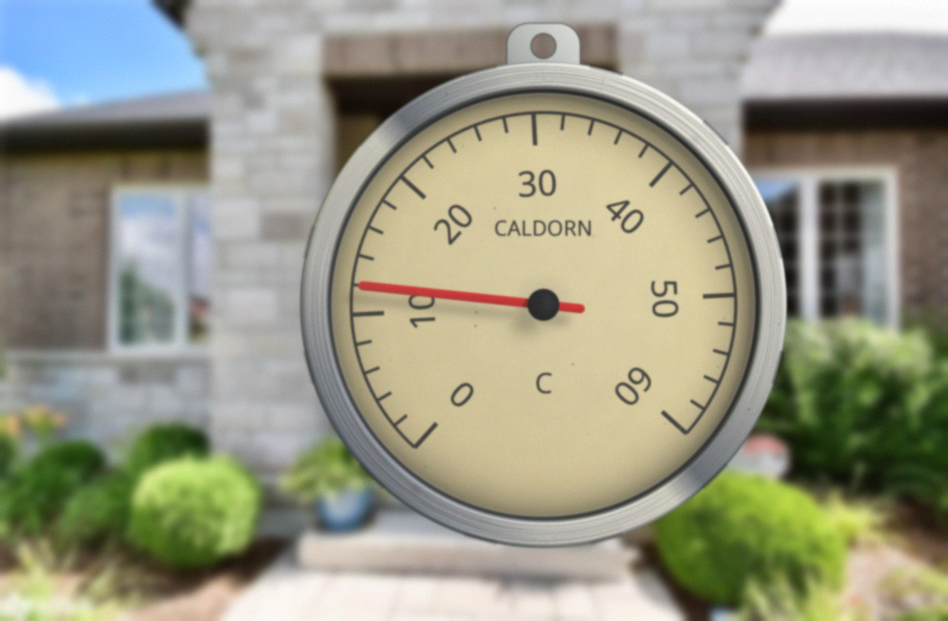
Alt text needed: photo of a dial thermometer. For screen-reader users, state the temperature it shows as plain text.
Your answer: 12 °C
